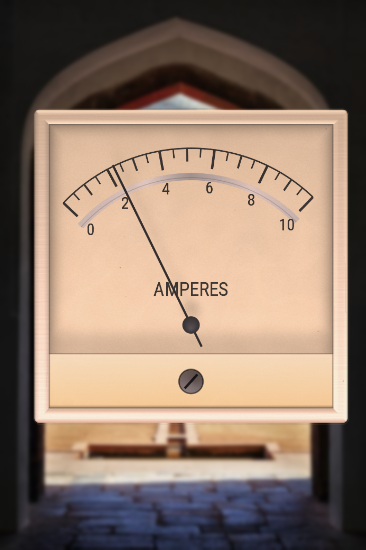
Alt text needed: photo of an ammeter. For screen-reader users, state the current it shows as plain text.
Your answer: 2.25 A
